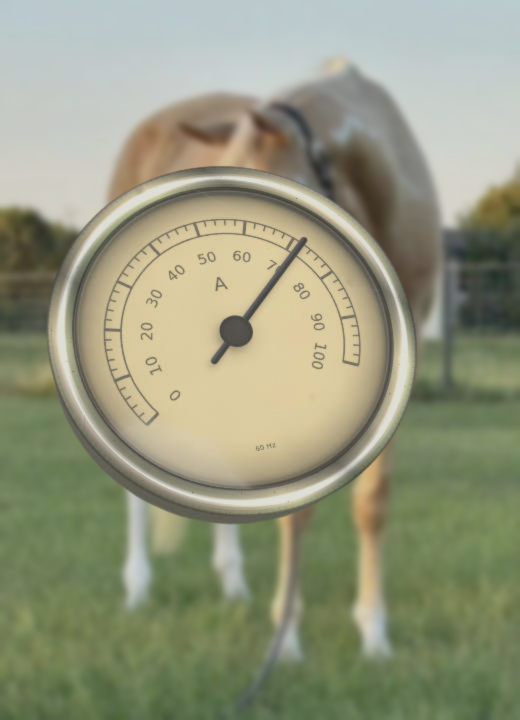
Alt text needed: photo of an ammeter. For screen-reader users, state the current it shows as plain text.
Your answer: 72 A
